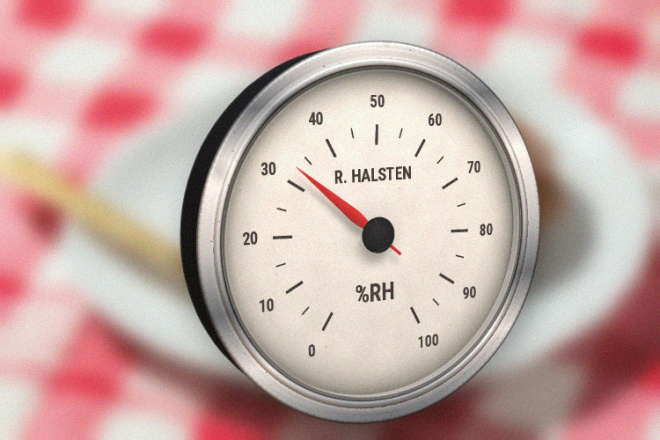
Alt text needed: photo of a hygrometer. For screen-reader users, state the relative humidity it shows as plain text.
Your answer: 32.5 %
